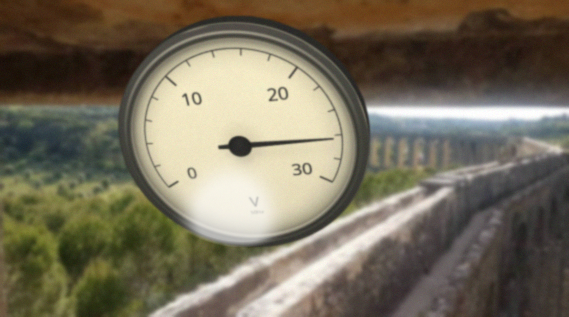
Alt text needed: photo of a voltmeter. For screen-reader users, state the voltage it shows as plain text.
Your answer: 26 V
